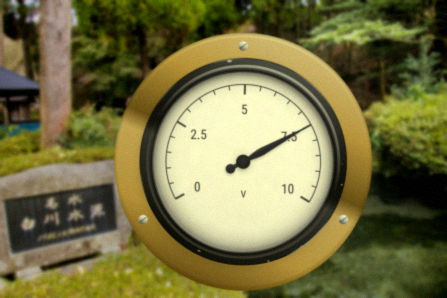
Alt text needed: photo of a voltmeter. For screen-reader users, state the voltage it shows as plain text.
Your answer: 7.5 V
